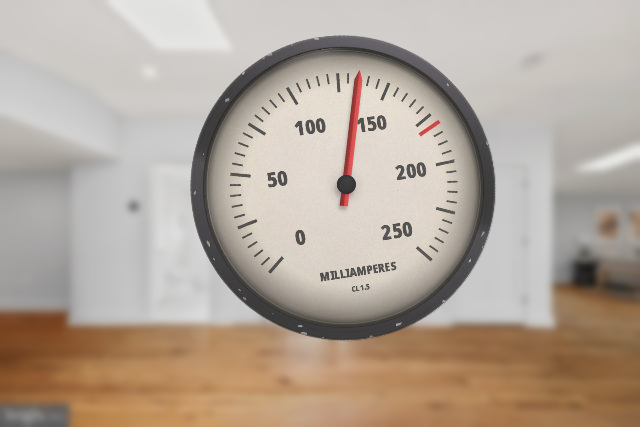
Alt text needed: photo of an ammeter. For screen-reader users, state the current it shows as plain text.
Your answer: 135 mA
